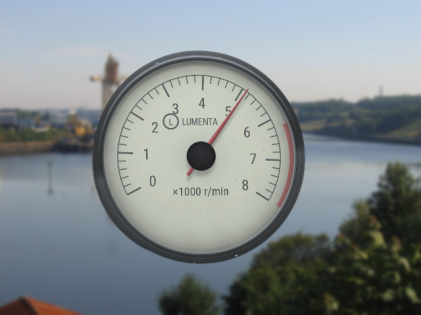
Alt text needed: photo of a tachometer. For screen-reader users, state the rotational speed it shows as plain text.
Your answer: 5100 rpm
